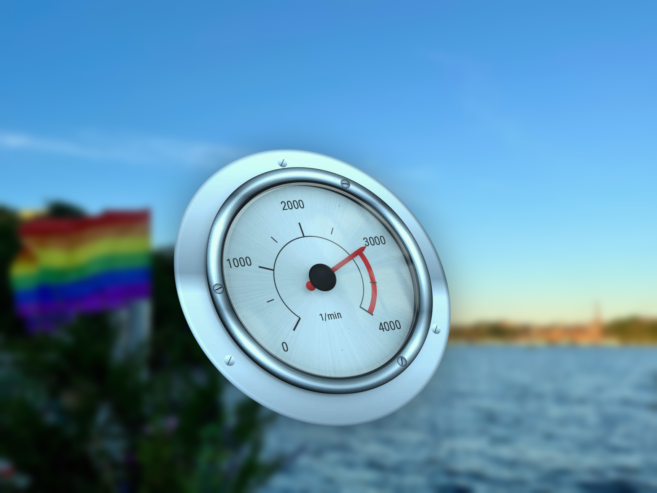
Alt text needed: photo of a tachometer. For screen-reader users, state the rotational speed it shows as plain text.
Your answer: 3000 rpm
